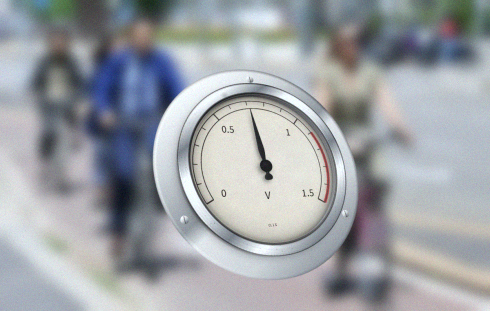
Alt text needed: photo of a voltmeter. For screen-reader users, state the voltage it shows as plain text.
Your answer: 0.7 V
